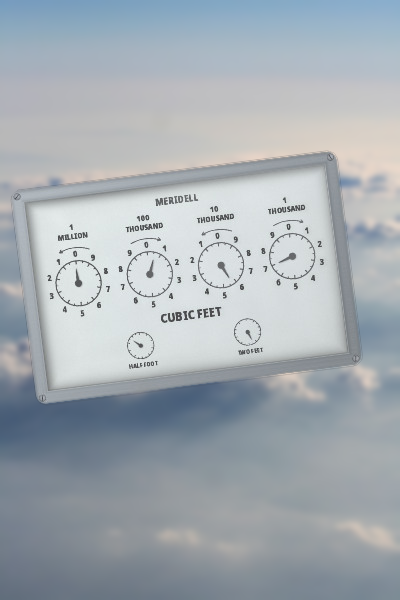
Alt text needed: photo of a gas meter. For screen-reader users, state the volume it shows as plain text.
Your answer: 5700 ft³
